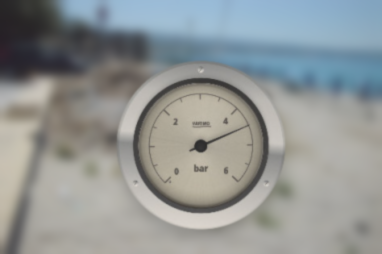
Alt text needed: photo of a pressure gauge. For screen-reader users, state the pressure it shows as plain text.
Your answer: 4.5 bar
